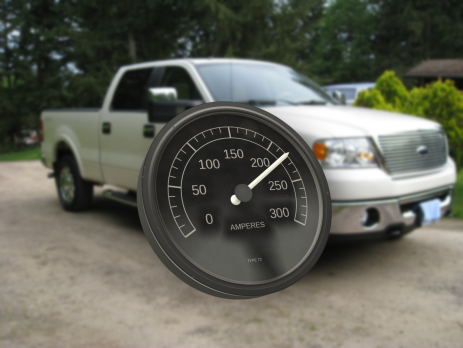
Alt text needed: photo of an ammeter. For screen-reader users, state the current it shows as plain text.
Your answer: 220 A
